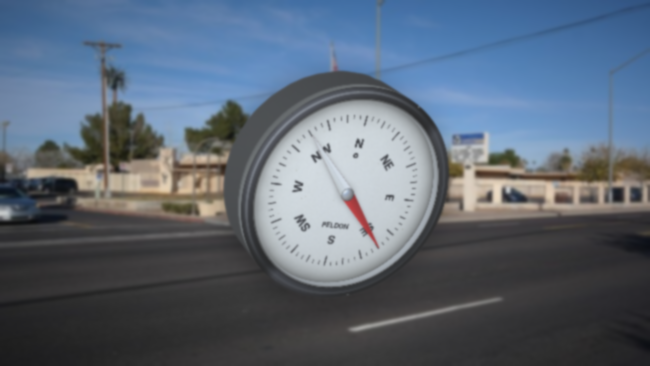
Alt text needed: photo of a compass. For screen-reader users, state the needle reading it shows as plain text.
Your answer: 135 °
